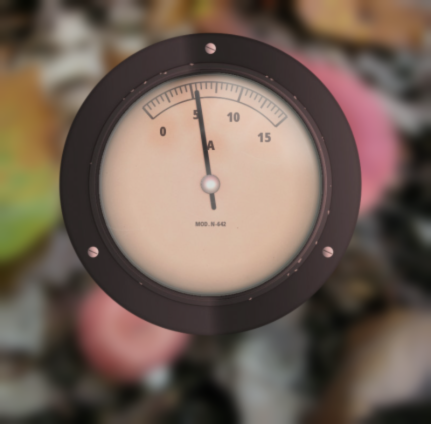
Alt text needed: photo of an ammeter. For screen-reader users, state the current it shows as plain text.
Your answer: 5.5 A
